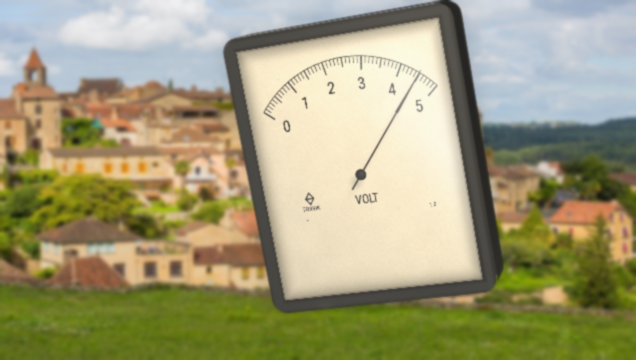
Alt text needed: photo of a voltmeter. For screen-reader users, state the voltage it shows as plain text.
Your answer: 4.5 V
